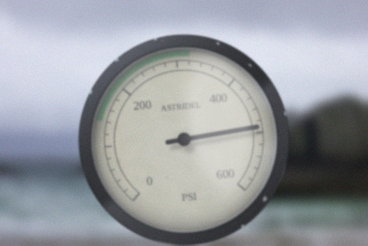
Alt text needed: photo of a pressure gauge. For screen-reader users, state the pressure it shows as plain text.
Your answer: 490 psi
